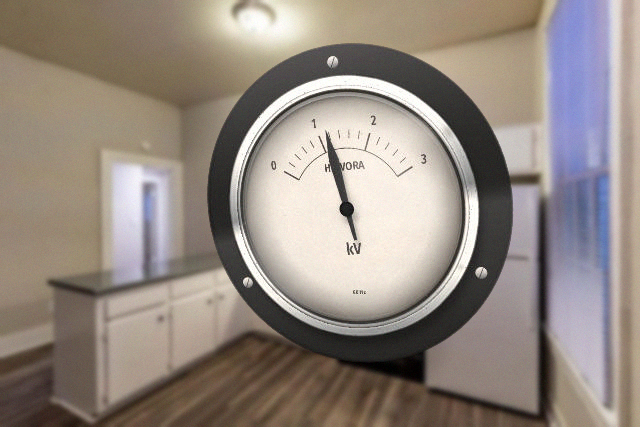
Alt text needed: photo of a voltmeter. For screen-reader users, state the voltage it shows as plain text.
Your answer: 1.2 kV
